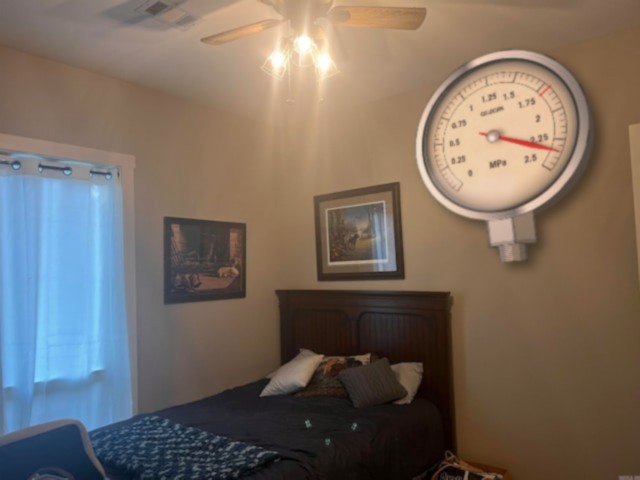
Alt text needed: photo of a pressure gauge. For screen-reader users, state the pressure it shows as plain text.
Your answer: 2.35 MPa
